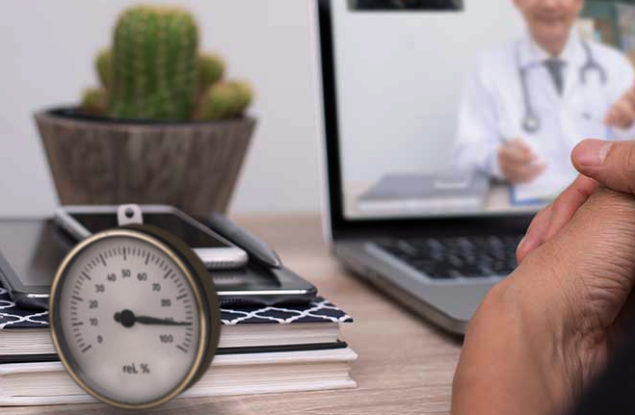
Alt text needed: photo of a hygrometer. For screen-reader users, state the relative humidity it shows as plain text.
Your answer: 90 %
